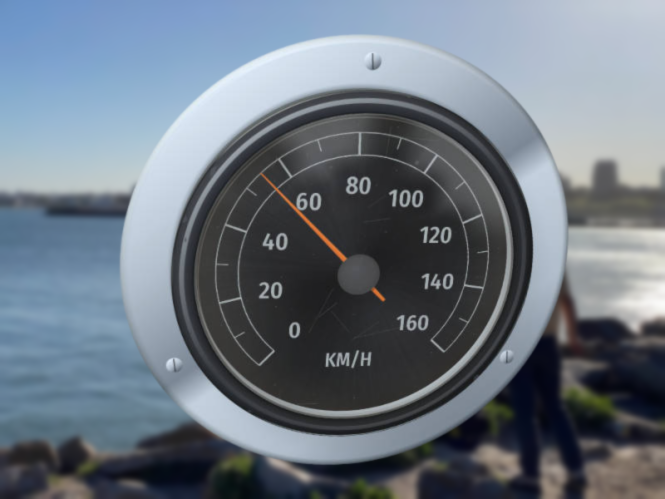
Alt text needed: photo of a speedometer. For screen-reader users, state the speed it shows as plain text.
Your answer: 55 km/h
